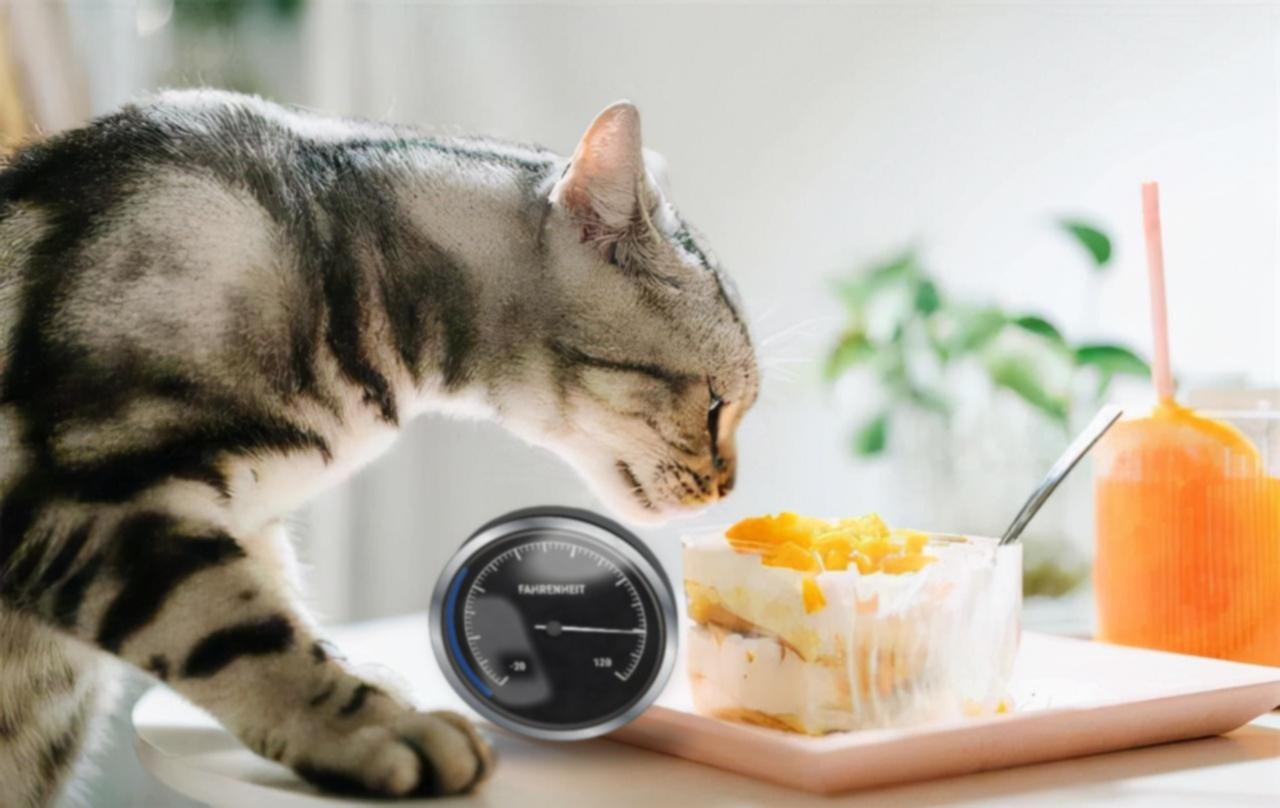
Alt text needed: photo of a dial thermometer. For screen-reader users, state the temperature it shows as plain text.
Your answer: 100 °F
